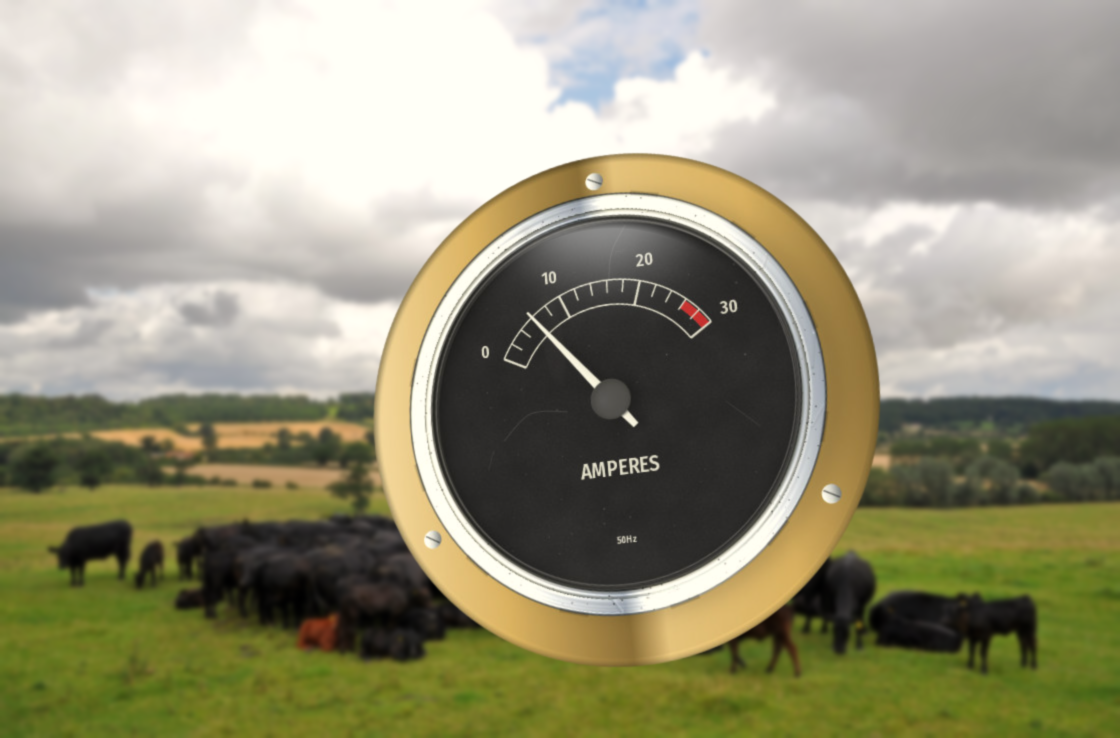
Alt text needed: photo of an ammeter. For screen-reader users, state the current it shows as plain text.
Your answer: 6 A
